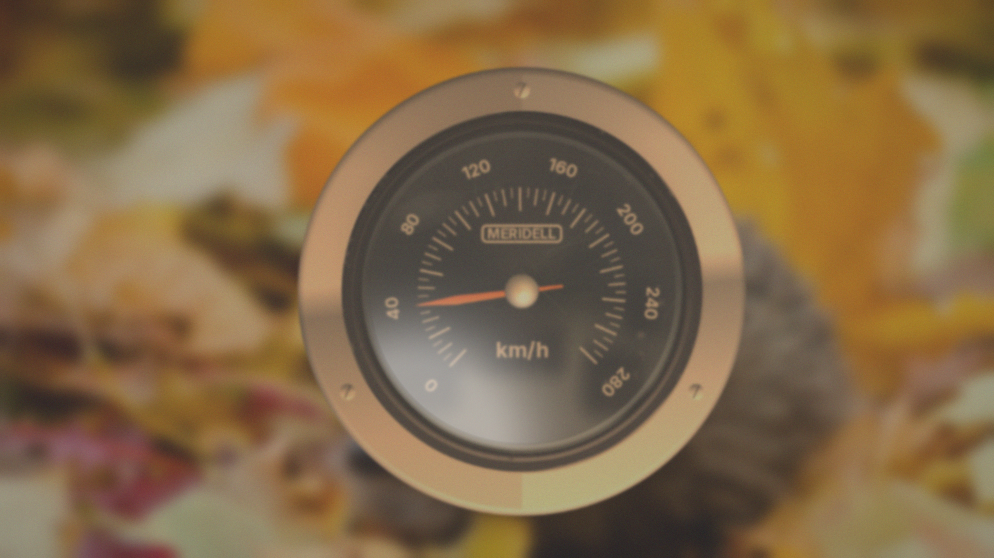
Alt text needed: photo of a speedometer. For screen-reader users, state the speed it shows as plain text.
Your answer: 40 km/h
